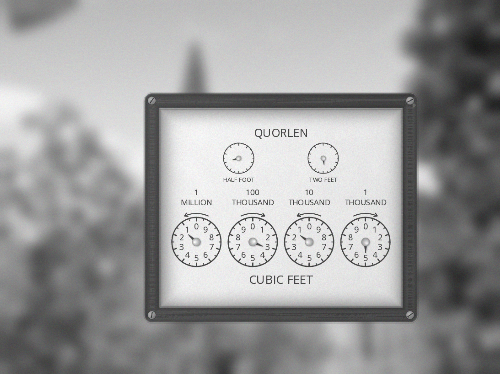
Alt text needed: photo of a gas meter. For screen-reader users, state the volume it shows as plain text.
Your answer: 131500 ft³
